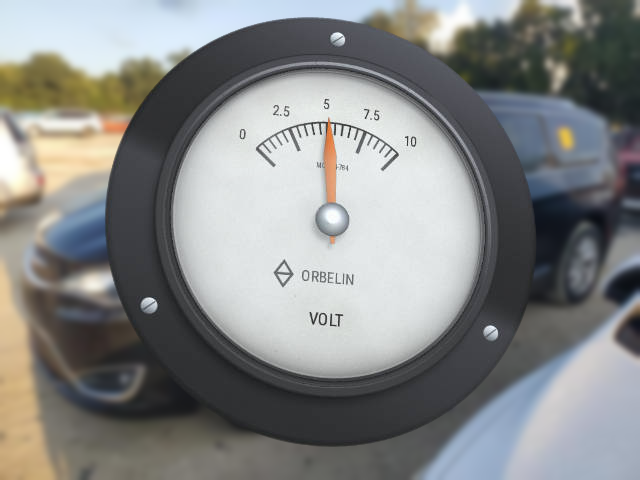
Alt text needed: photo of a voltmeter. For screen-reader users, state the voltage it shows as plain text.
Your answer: 5 V
